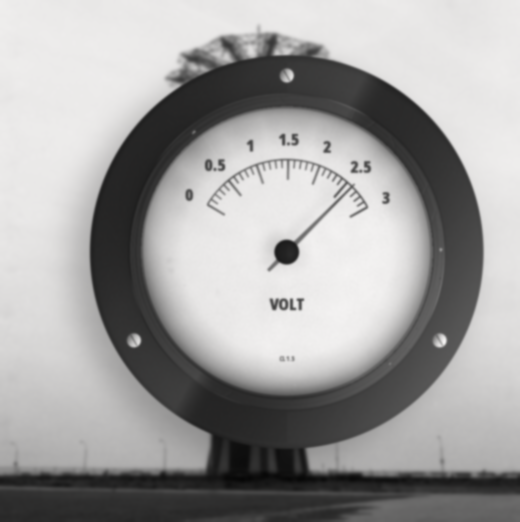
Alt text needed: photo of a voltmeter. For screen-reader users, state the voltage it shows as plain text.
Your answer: 2.6 V
